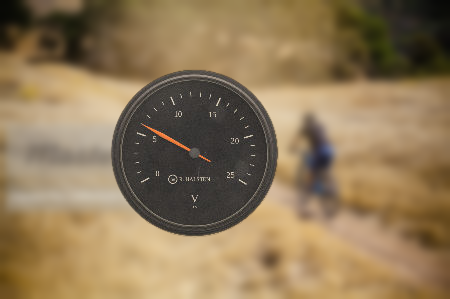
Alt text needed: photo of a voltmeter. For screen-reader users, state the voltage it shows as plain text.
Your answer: 6 V
